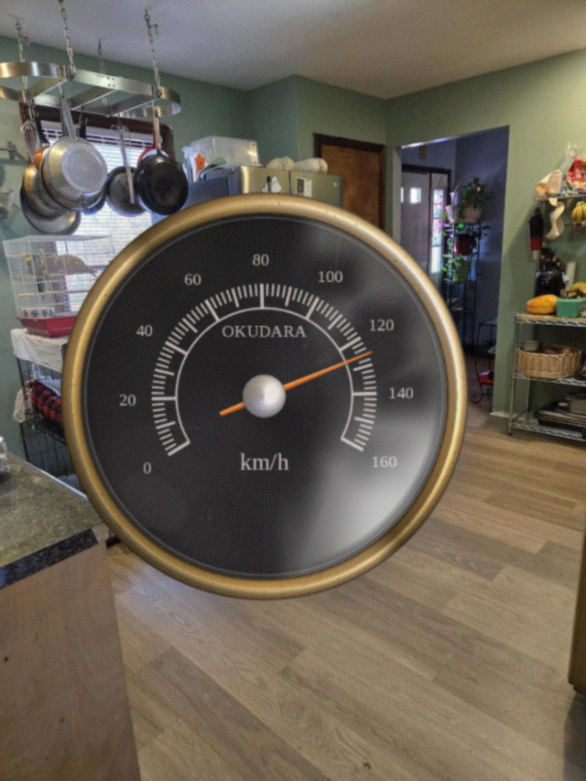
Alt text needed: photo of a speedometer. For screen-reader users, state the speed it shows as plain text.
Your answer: 126 km/h
